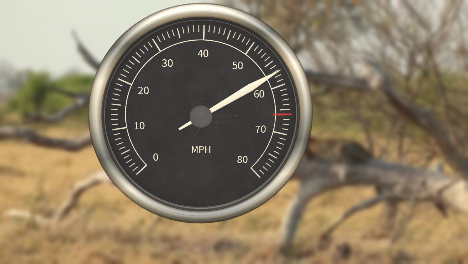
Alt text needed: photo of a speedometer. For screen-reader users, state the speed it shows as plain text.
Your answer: 57 mph
